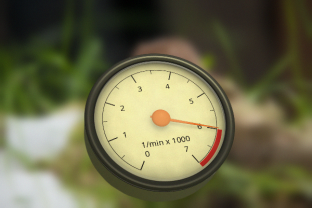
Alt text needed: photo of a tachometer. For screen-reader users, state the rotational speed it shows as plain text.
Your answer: 6000 rpm
